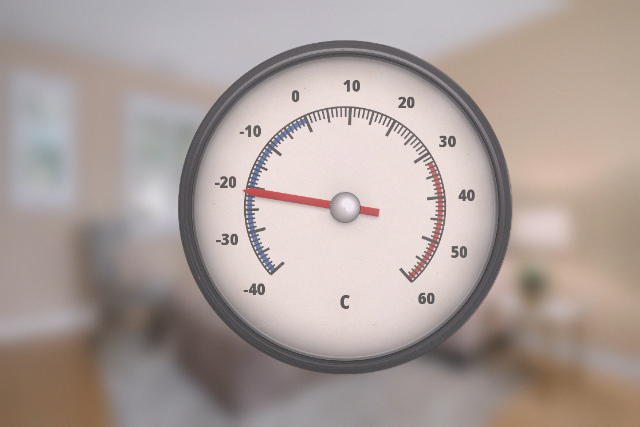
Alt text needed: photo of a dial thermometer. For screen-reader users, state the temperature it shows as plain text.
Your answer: -21 °C
